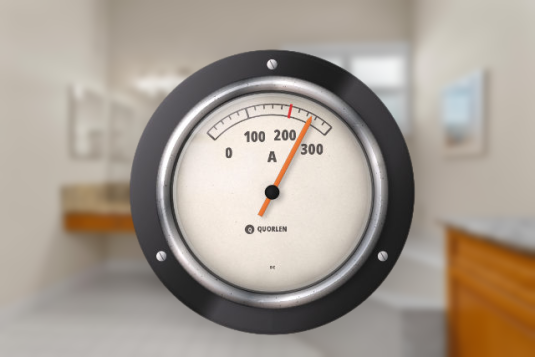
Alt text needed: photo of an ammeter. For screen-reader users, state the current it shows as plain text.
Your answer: 250 A
